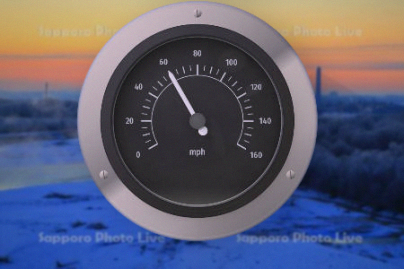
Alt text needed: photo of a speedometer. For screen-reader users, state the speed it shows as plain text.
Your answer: 60 mph
